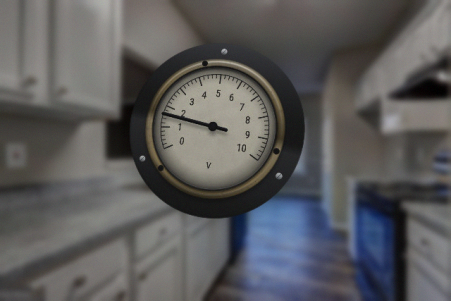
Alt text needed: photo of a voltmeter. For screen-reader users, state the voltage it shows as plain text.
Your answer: 1.6 V
